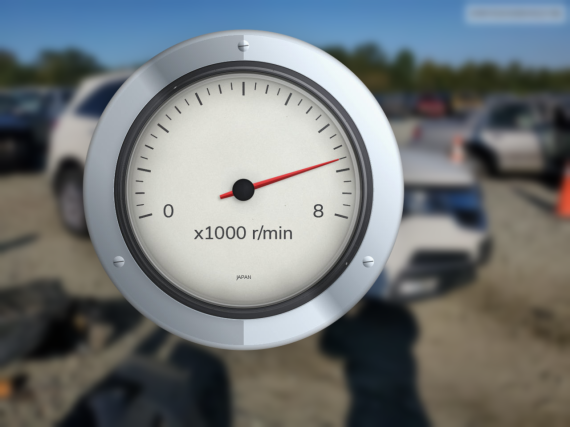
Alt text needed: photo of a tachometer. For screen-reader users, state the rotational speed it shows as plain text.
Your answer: 6750 rpm
